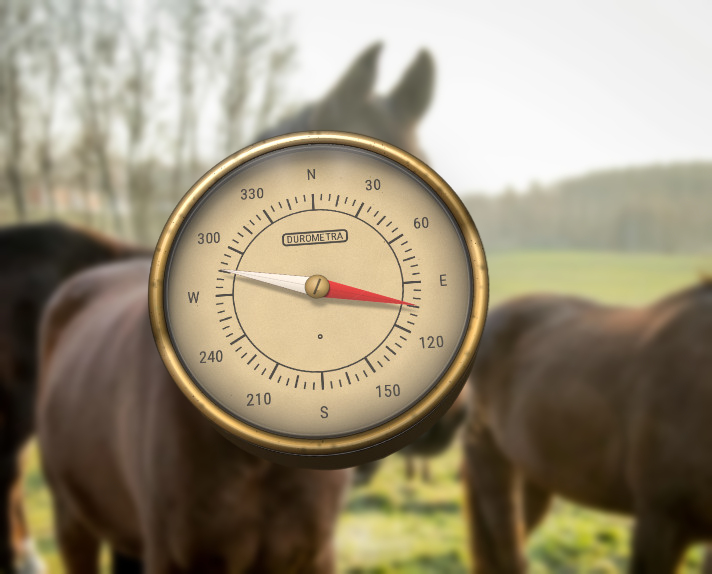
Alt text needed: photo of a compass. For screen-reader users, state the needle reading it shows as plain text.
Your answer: 105 °
